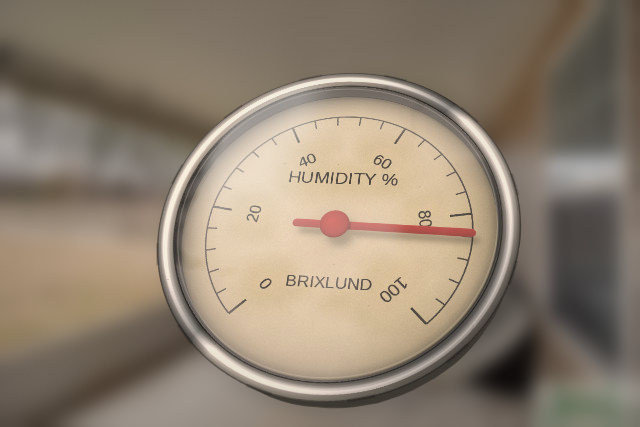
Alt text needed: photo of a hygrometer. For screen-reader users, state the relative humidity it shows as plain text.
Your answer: 84 %
